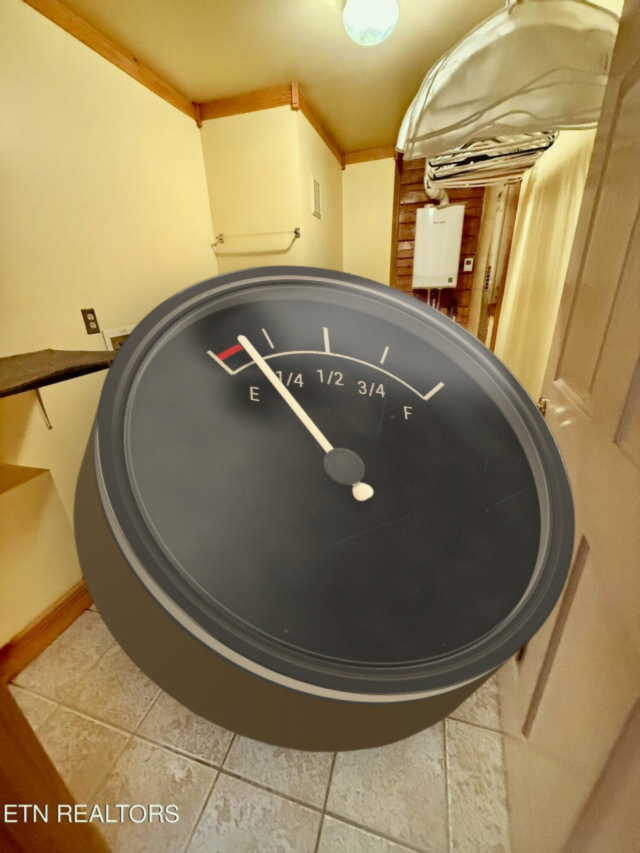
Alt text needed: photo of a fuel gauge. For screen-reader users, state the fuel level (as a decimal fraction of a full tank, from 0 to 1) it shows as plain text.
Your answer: 0.125
